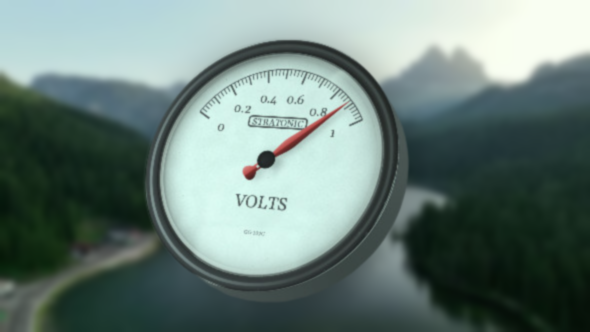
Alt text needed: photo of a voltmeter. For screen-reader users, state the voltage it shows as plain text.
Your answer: 0.9 V
